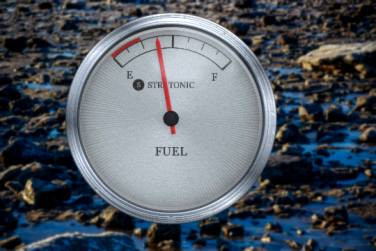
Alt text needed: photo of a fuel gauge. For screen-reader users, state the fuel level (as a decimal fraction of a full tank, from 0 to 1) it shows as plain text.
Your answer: 0.375
